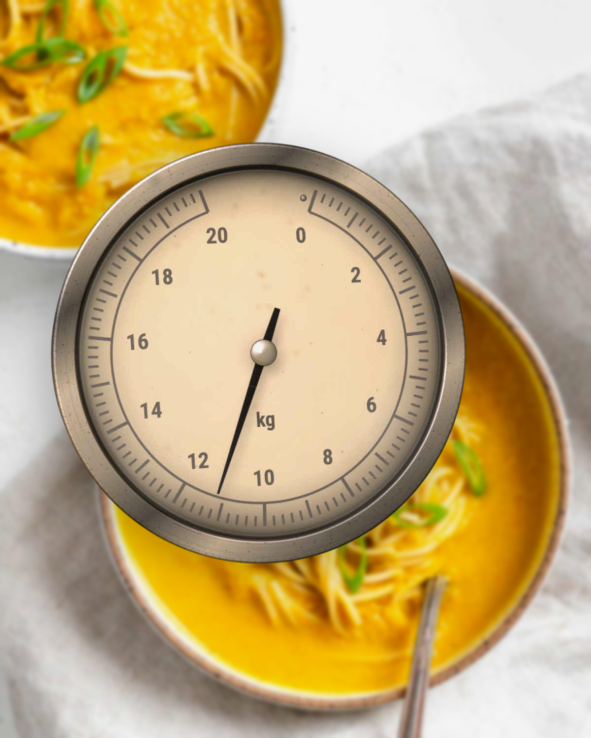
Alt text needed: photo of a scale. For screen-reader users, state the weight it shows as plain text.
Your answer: 11.2 kg
